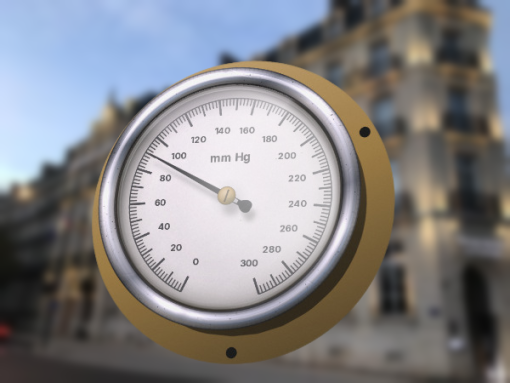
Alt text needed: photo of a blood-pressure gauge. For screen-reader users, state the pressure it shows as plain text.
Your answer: 90 mmHg
